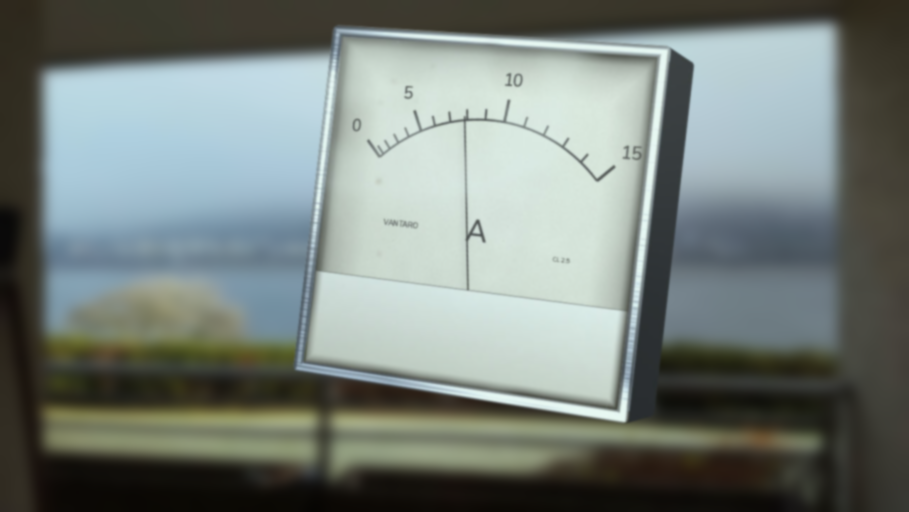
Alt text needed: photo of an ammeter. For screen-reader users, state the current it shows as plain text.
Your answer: 8 A
